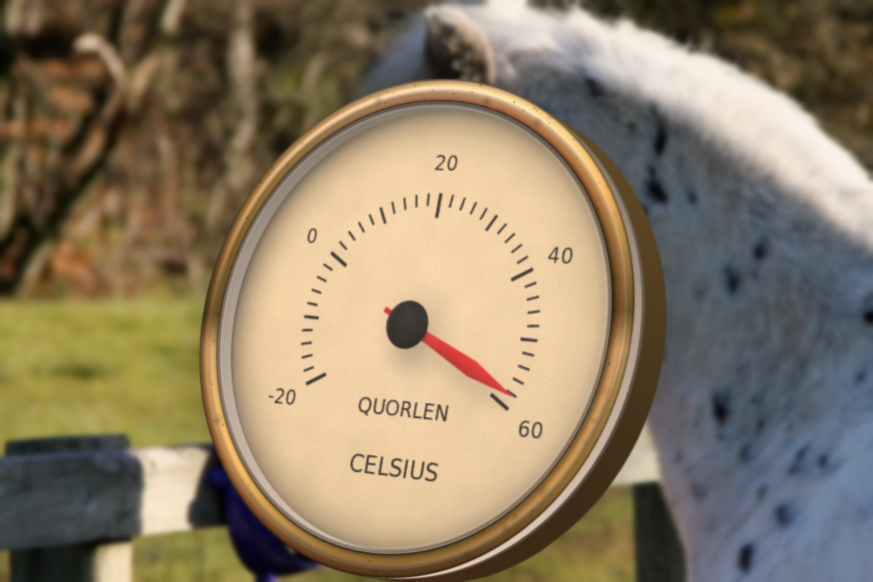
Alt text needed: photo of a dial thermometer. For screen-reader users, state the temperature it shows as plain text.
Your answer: 58 °C
